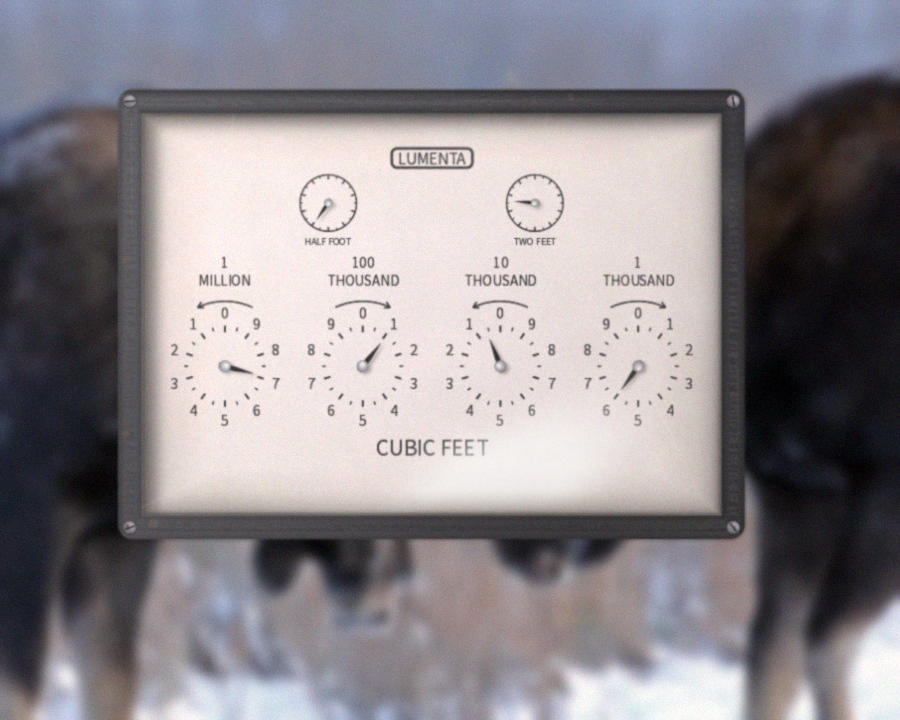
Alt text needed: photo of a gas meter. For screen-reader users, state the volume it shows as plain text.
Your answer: 710600 ft³
